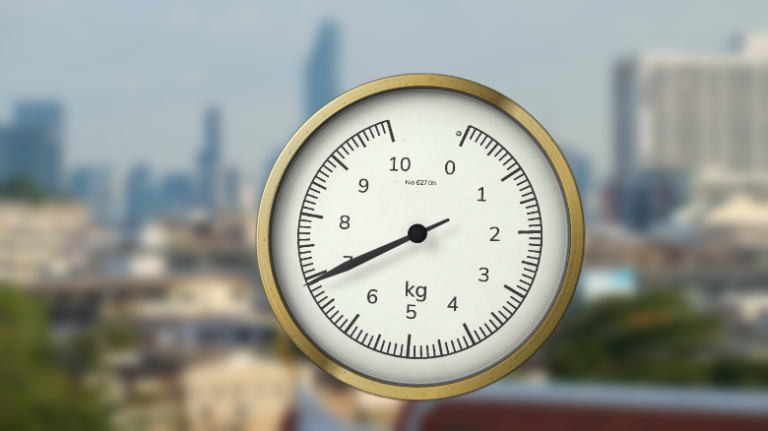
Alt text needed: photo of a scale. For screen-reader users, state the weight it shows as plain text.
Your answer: 6.9 kg
